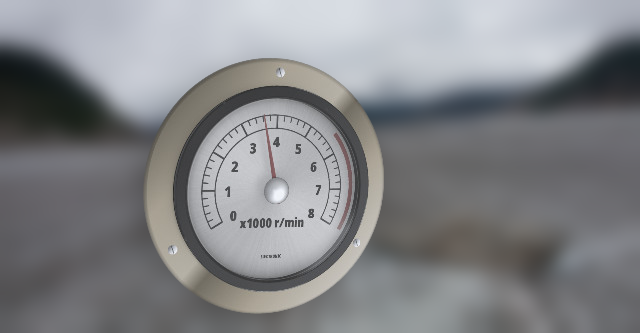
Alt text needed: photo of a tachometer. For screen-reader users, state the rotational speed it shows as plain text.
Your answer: 3600 rpm
